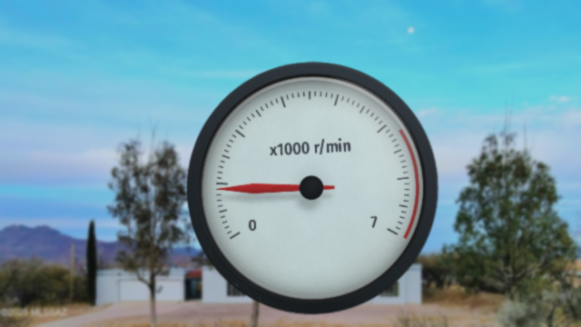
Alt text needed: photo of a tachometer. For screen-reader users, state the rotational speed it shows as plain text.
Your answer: 900 rpm
